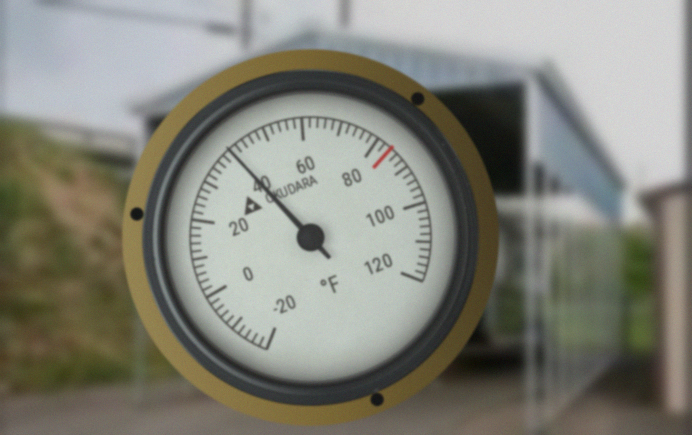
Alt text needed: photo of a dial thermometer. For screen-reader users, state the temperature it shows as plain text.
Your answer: 40 °F
